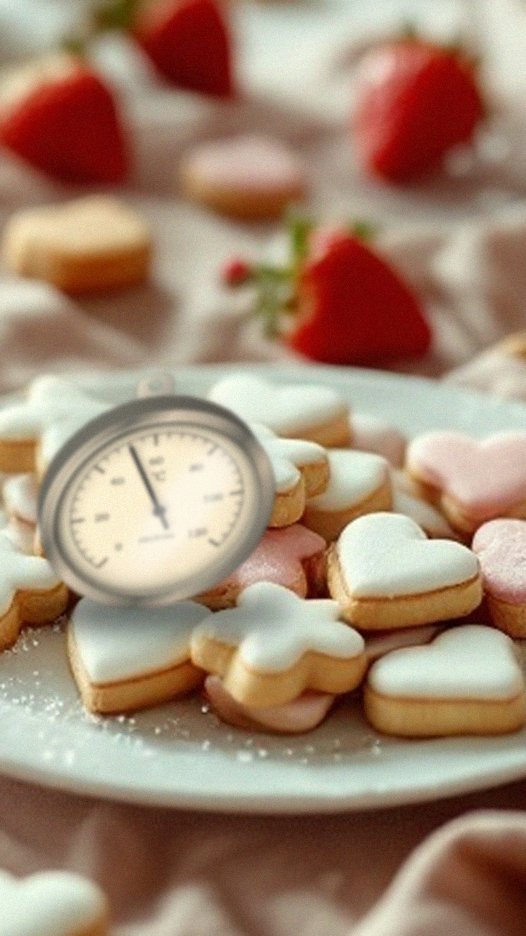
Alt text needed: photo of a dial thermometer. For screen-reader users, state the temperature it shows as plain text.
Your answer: 52 °C
